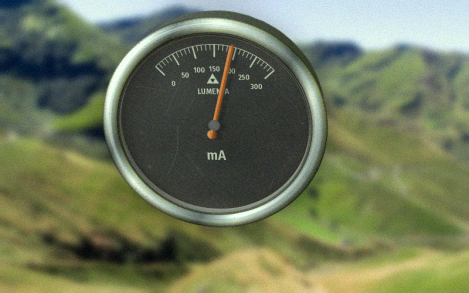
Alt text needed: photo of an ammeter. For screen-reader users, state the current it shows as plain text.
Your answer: 190 mA
